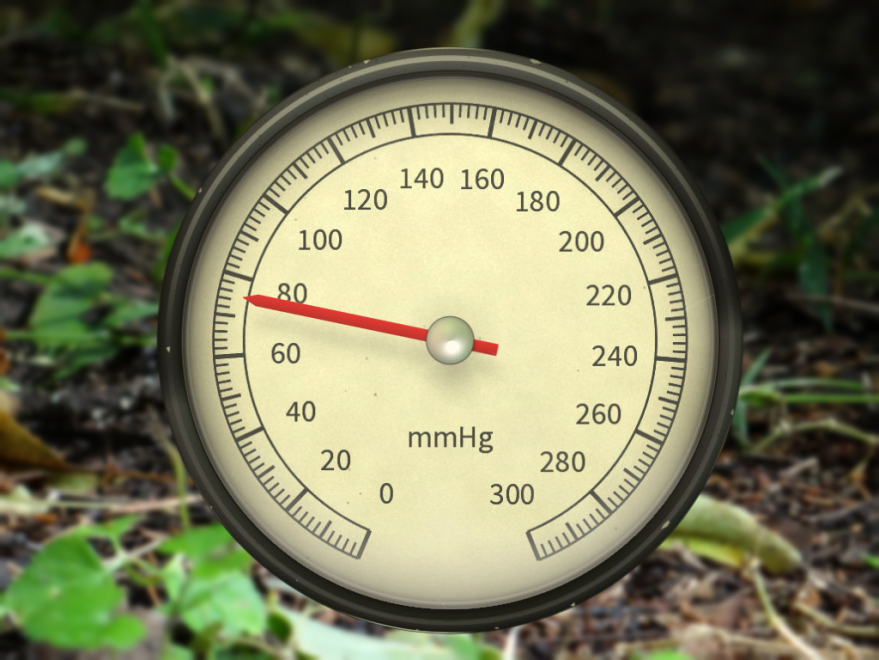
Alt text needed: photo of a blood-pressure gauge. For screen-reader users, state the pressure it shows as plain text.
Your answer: 75 mmHg
